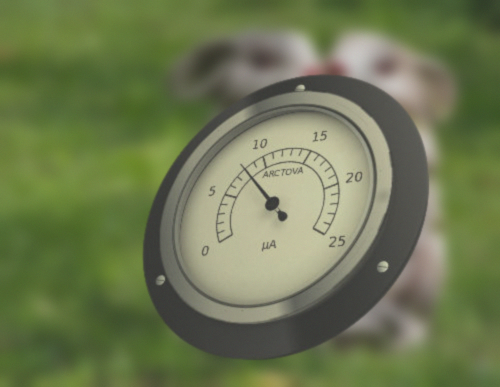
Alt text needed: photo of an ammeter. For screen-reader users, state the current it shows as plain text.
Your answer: 8 µA
